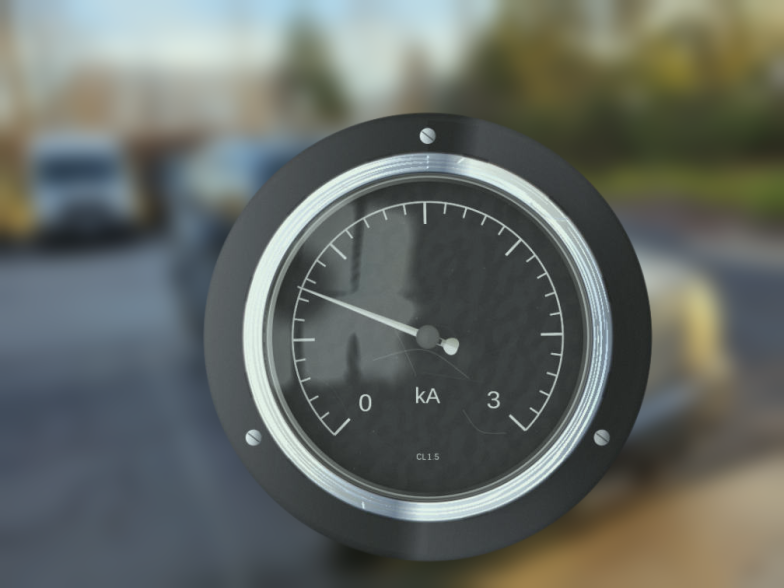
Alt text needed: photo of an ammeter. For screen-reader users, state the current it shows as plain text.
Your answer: 0.75 kA
